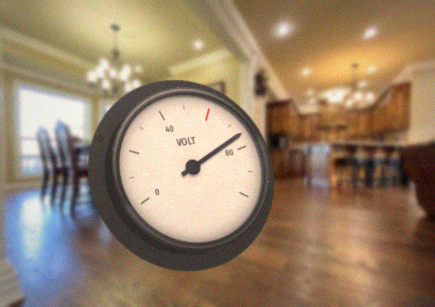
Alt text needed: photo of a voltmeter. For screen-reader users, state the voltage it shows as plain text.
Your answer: 75 V
